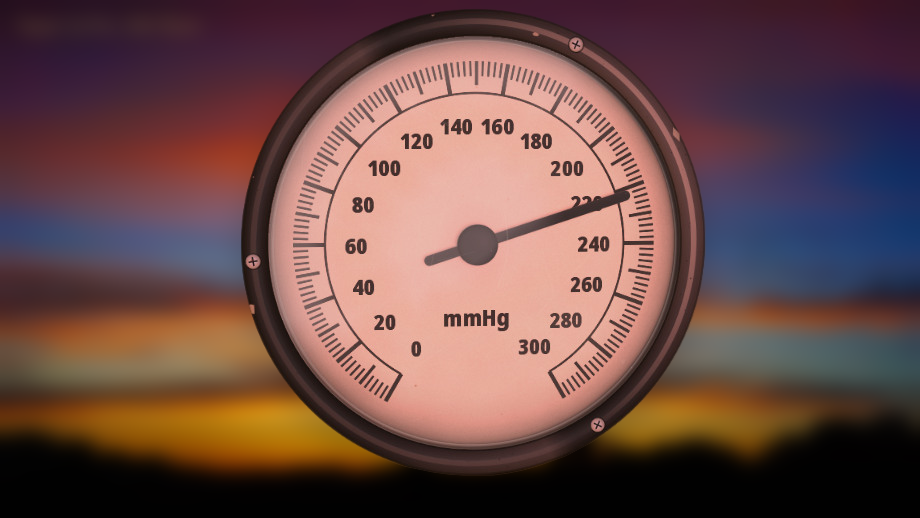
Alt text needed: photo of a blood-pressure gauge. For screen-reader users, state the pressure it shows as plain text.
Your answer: 222 mmHg
